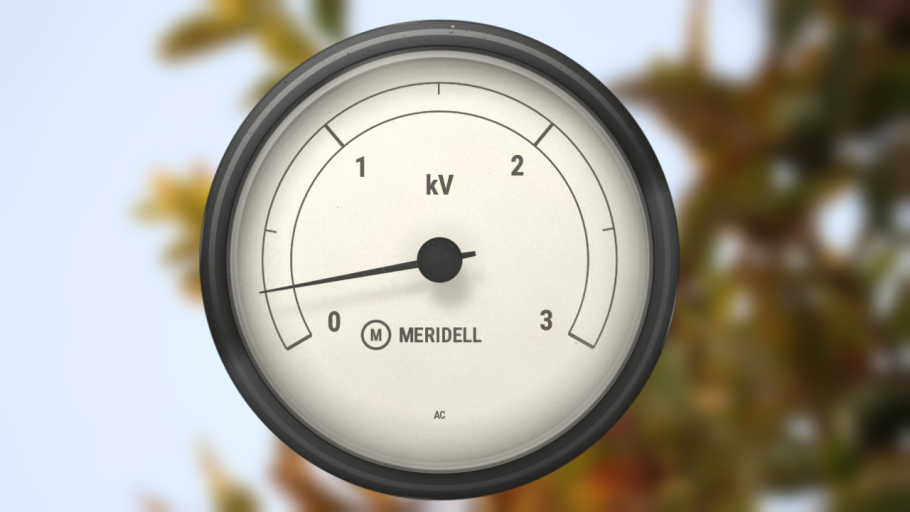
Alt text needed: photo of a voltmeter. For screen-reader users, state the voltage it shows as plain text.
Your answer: 0.25 kV
